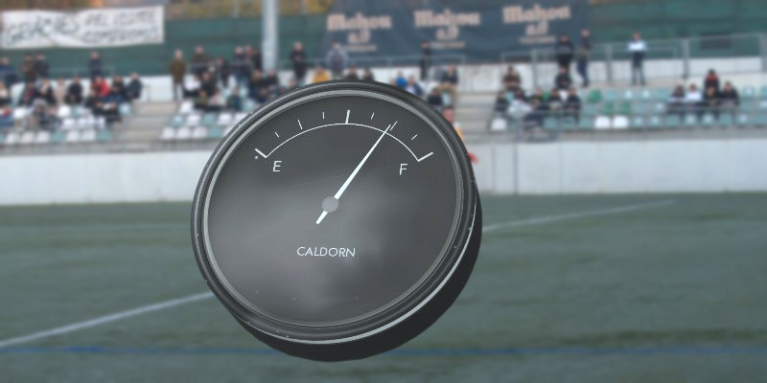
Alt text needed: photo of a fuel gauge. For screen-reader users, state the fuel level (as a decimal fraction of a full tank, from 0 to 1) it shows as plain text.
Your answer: 0.75
